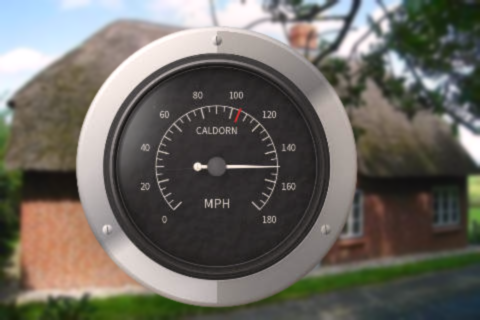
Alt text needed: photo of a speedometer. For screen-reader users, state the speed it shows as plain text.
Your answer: 150 mph
